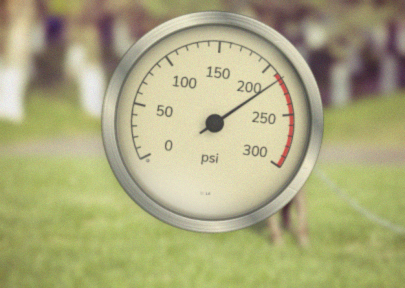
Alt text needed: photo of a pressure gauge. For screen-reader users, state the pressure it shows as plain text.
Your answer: 215 psi
